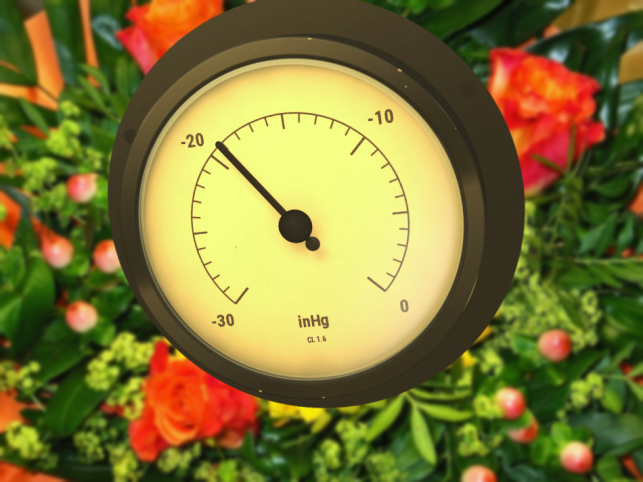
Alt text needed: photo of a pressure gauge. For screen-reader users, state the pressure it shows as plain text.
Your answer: -19 inHg
